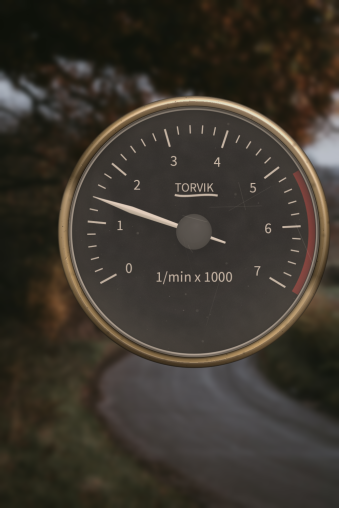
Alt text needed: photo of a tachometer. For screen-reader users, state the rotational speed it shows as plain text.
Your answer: 1400 rpm
